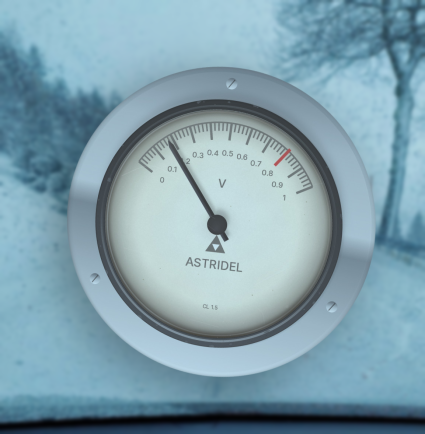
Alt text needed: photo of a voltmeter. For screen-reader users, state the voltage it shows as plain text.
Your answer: 0.18 V
